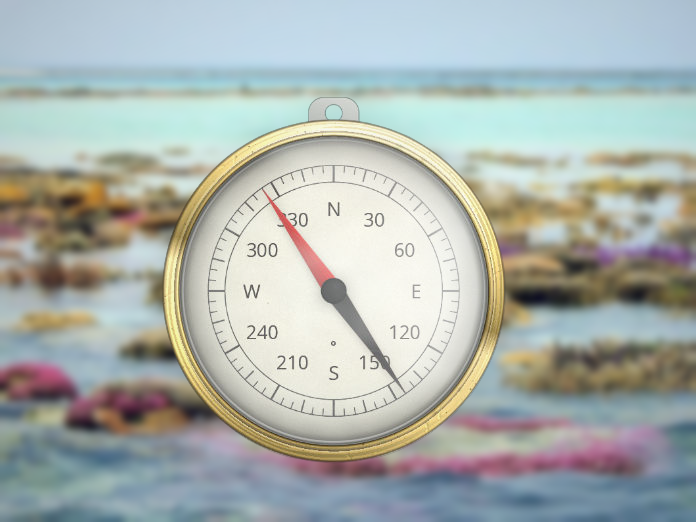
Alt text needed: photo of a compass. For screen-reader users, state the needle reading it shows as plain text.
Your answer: 325 °
